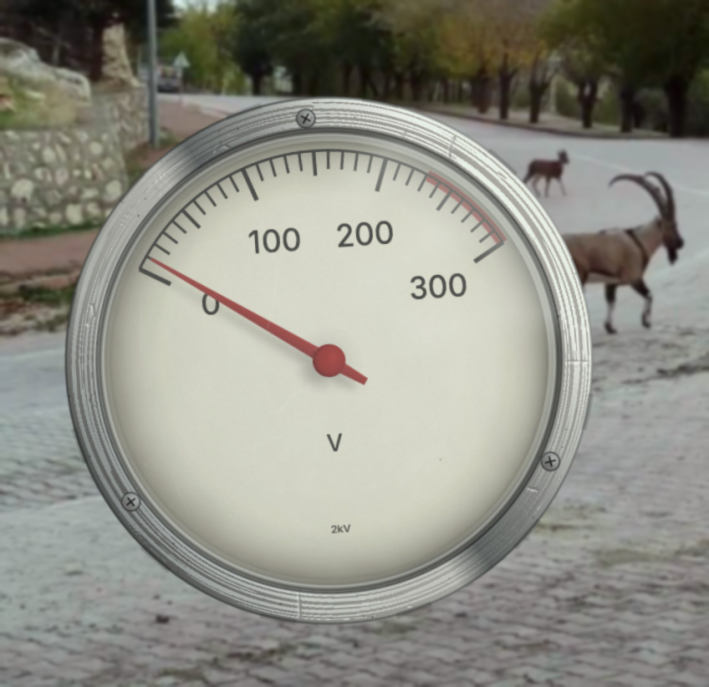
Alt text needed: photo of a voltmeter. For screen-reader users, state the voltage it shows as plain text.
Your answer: 10 V
